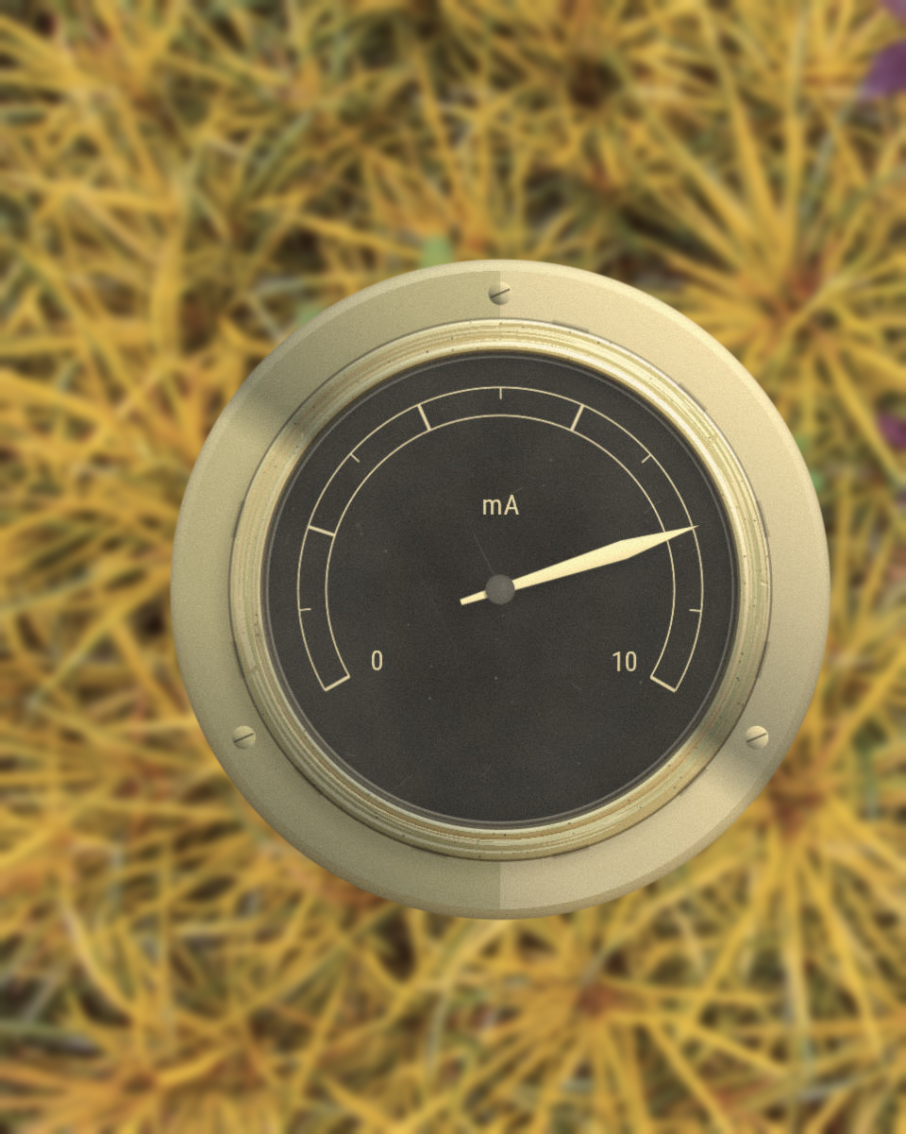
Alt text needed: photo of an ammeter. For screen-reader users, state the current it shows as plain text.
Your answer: 8 mA
